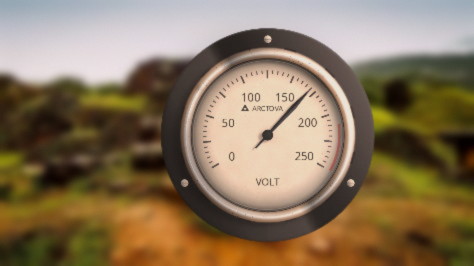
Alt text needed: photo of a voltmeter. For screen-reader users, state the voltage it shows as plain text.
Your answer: 170 V
